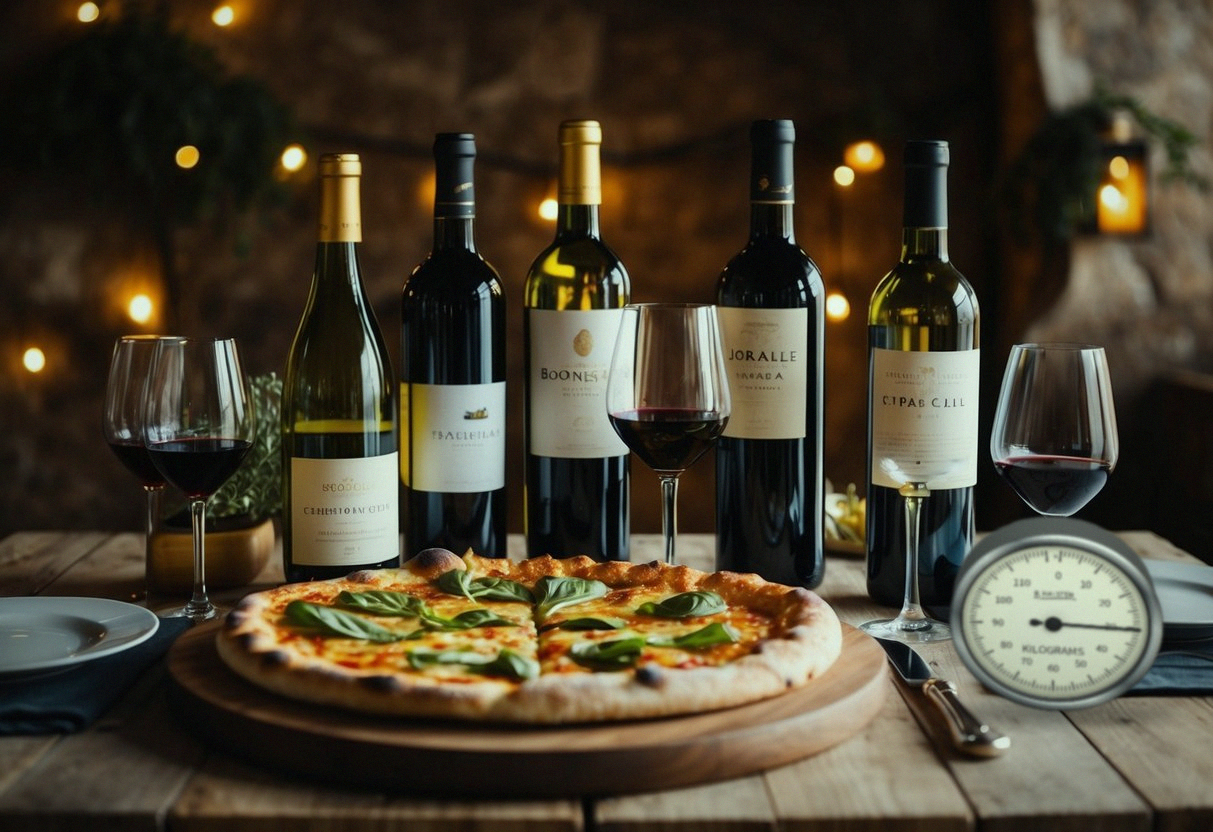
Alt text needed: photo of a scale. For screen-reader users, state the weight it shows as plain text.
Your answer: 30 kg
